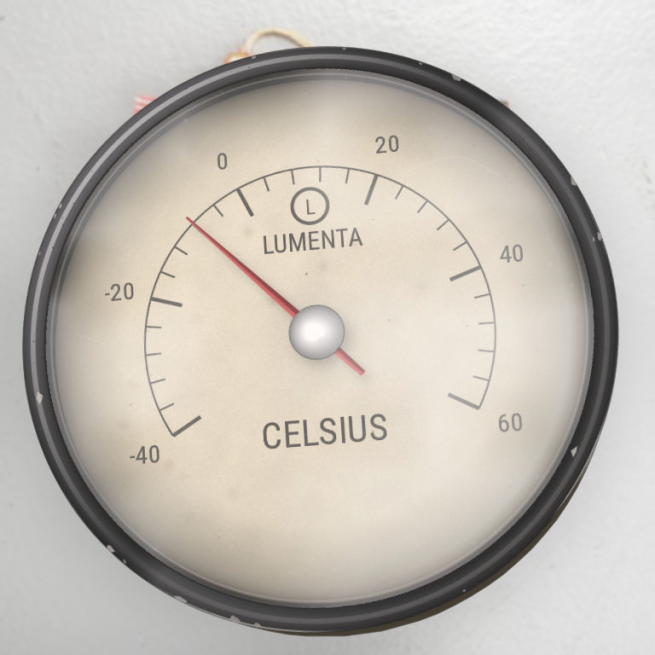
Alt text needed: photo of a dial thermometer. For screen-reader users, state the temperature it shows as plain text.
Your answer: -8 °C
